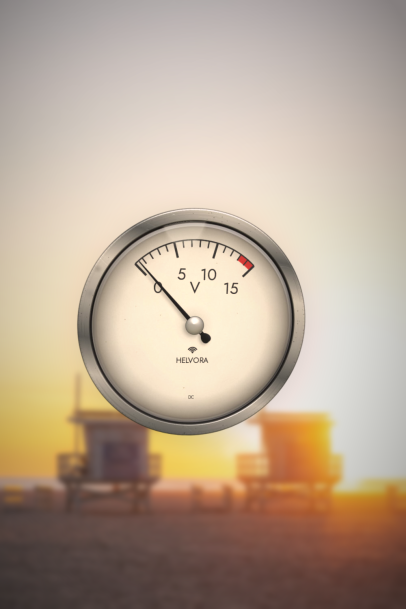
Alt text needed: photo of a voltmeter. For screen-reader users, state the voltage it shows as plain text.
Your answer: 0.5 V
